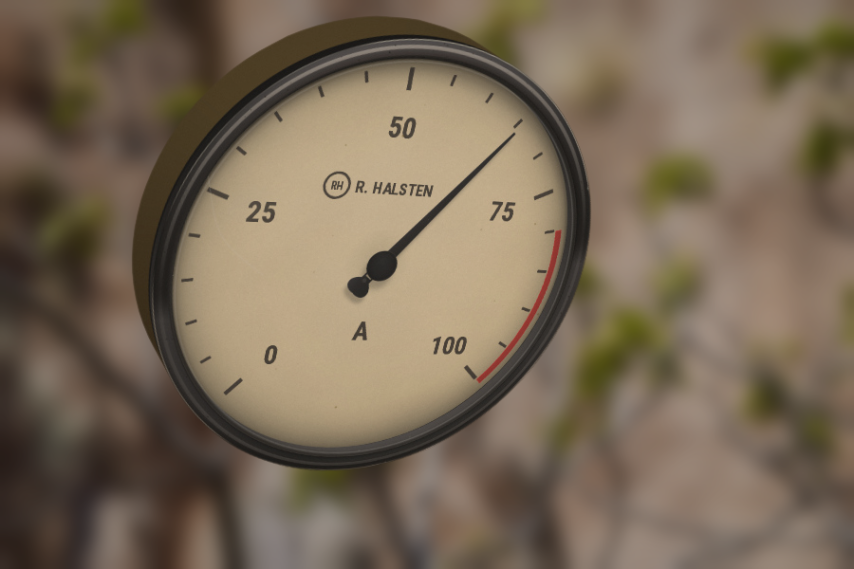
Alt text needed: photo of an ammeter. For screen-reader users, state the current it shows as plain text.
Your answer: 65 A
